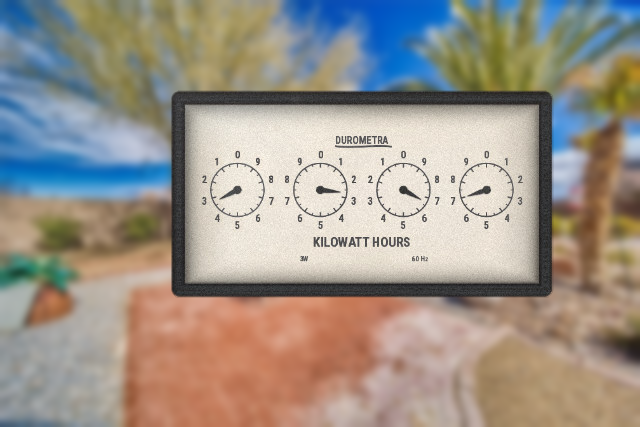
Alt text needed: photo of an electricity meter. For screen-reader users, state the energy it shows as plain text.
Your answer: 3267 kWh
